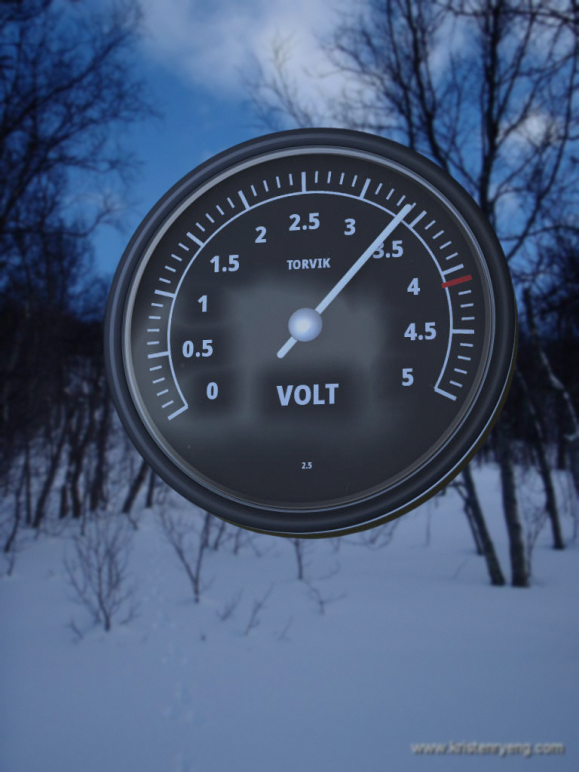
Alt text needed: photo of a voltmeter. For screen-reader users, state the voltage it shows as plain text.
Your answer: 3.4 V
